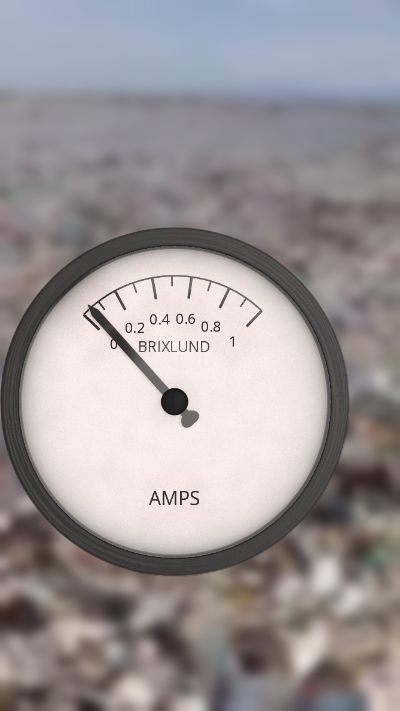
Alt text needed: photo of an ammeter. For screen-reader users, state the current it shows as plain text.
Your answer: 0.05 A
